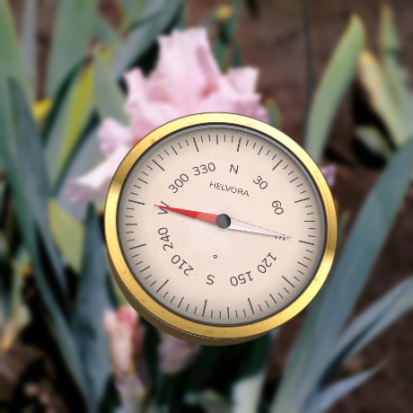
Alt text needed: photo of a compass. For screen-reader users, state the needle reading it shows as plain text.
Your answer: 270 °
